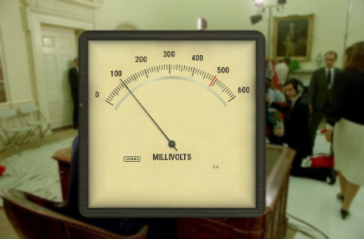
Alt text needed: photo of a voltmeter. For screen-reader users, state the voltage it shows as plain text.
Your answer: 100 mV
